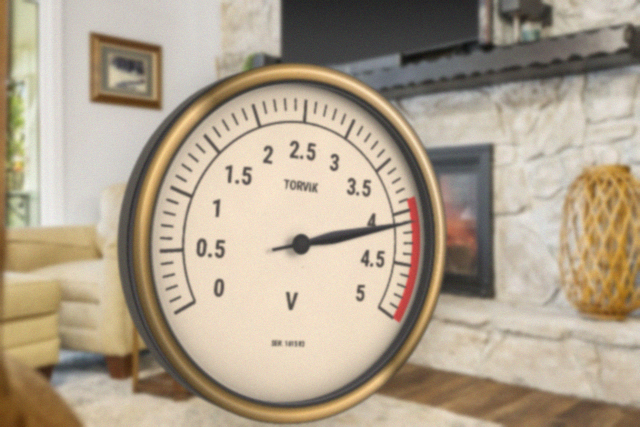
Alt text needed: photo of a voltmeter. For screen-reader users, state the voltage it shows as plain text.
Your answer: 4.1 V
